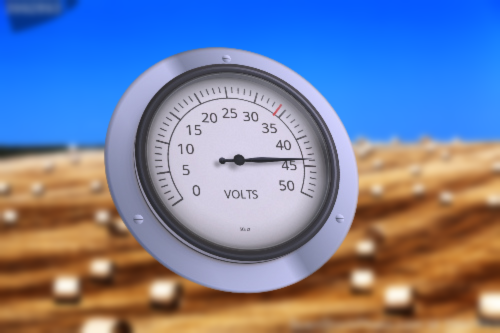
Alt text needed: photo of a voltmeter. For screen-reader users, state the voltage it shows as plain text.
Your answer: 44 V
